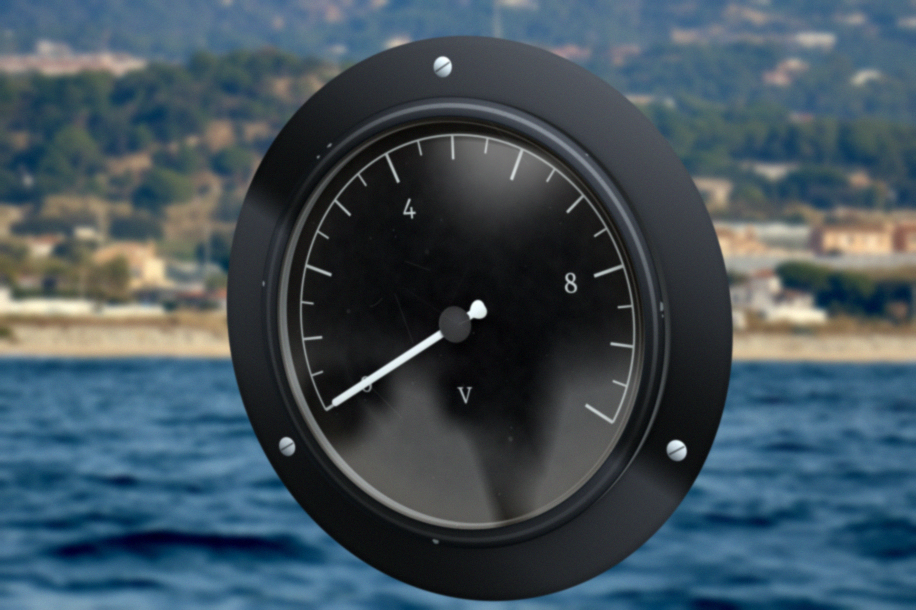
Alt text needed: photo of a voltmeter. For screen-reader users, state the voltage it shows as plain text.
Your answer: 0 V
